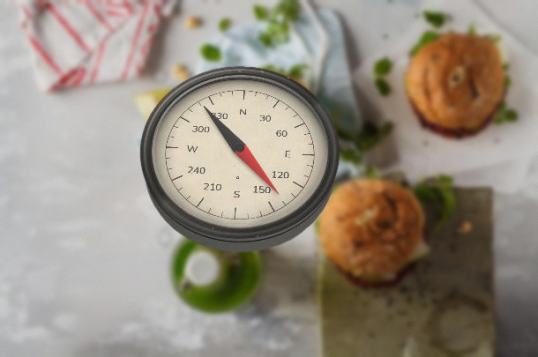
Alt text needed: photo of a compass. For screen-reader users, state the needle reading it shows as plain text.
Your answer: 140 °
